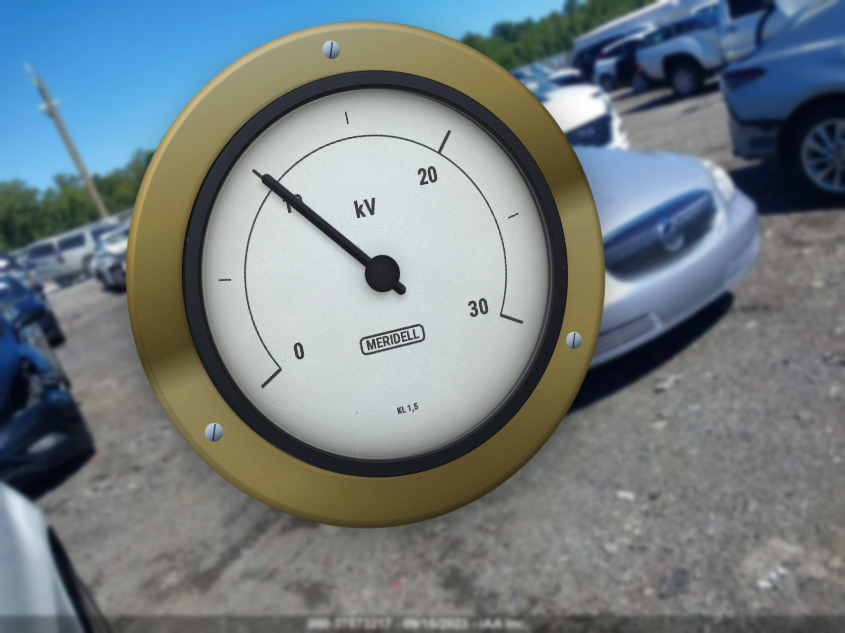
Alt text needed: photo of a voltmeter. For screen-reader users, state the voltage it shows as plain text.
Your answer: 10 kV
